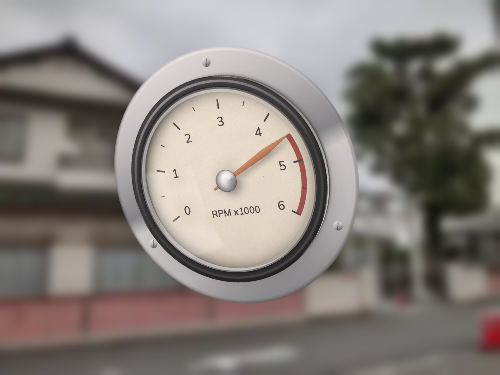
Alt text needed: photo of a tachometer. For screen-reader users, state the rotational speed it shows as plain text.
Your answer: 4500 rpm
